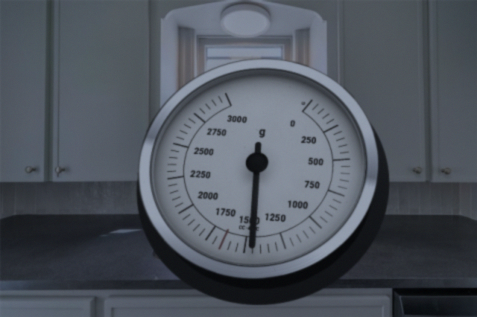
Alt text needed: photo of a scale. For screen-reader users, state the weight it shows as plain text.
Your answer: 1450 g
